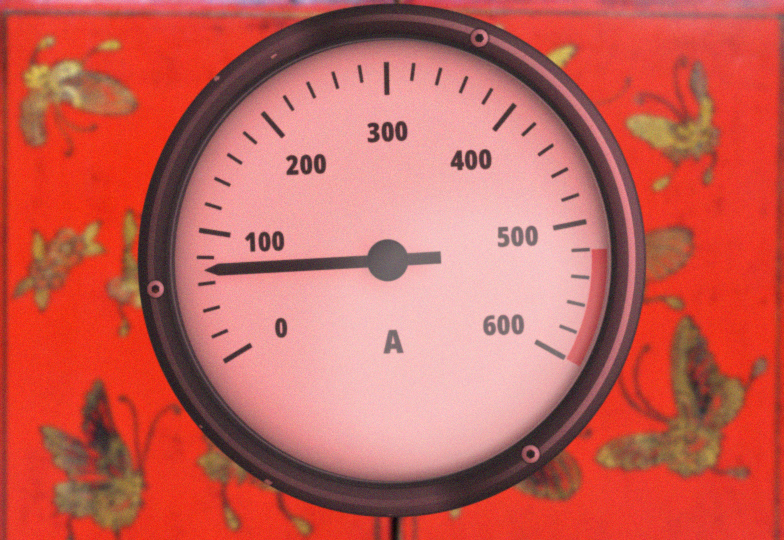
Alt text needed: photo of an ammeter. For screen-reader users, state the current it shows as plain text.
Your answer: 70 A
